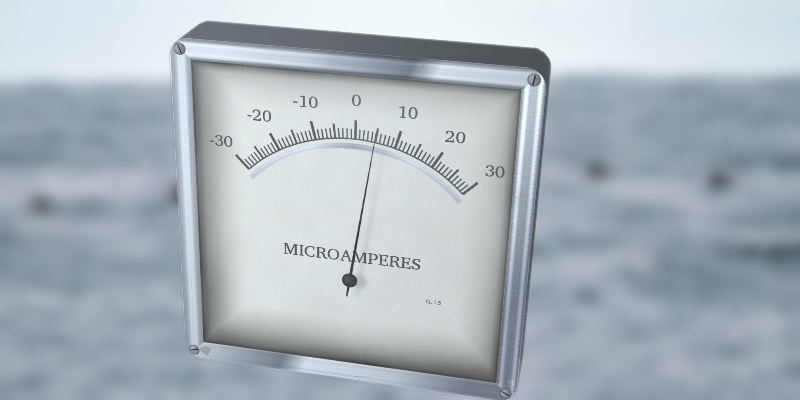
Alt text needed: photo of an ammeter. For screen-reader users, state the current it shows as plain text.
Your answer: 5 µA
